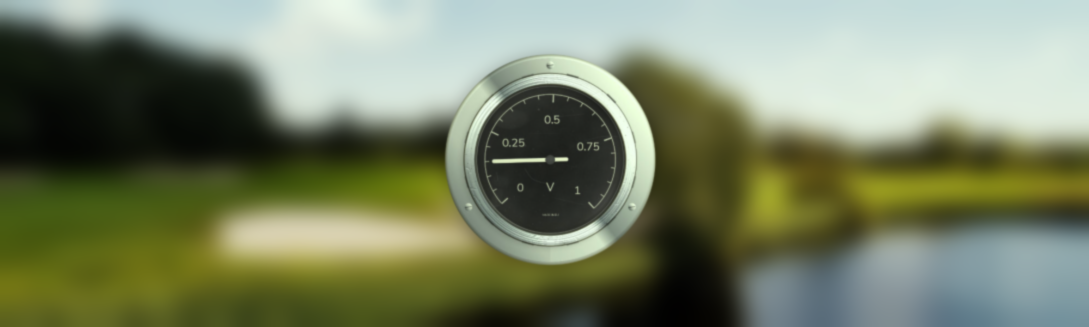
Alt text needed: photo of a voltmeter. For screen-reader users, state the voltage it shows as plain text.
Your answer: 0.15 V
